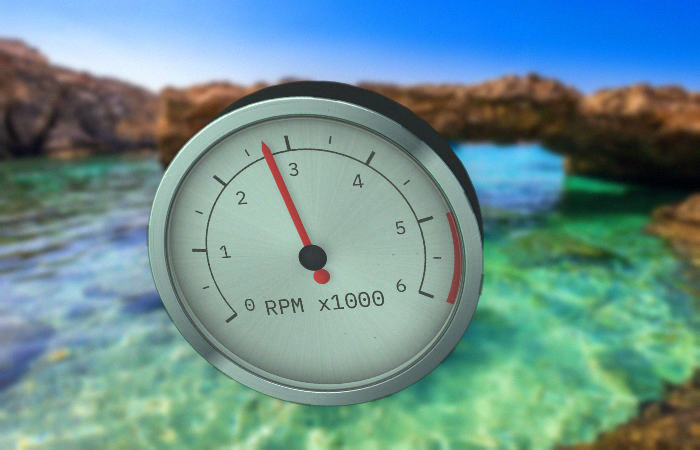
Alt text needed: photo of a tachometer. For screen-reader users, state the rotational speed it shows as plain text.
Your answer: 2750 rpm
